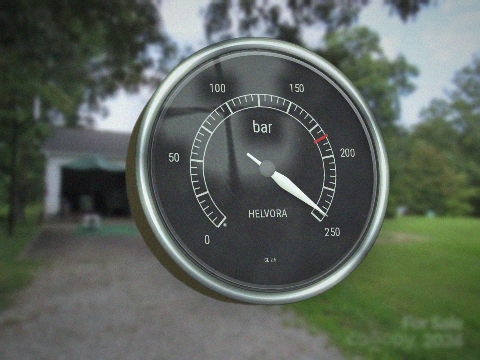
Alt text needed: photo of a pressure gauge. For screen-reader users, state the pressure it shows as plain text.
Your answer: 245 bar
